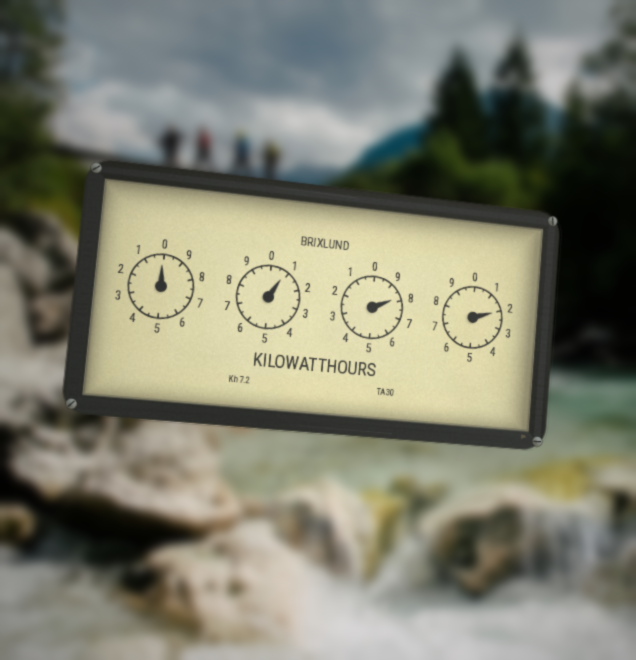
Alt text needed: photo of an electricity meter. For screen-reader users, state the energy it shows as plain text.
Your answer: 82 kWh
